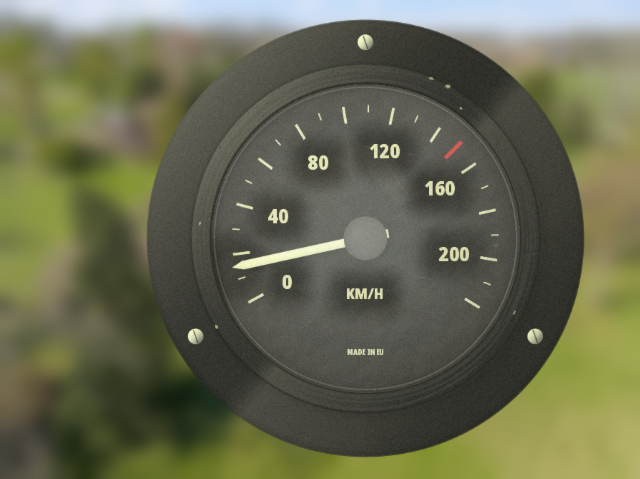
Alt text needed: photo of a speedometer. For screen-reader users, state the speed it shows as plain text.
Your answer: 15 km/h
